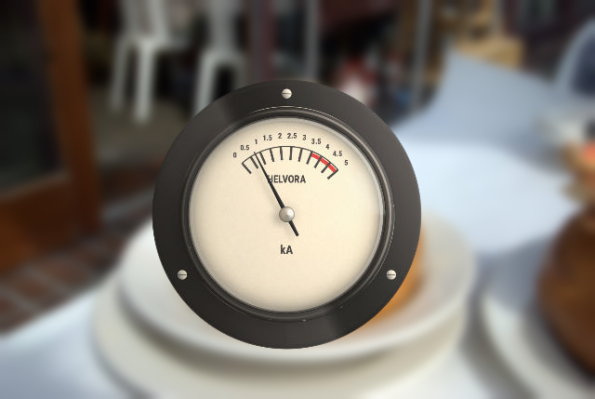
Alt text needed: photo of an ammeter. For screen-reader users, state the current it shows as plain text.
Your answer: 0.75 kA
